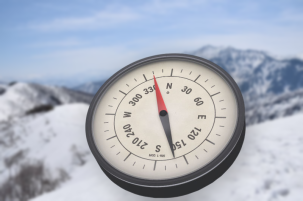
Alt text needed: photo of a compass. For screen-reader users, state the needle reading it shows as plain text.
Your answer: 340 °
